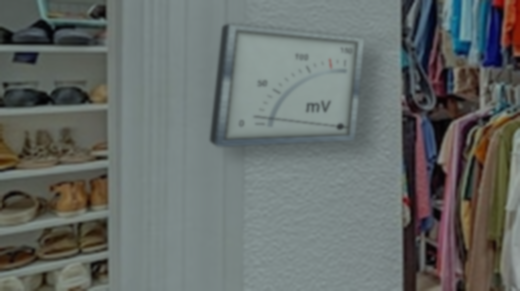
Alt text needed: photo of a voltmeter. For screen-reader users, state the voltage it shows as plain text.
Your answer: 10 mV
